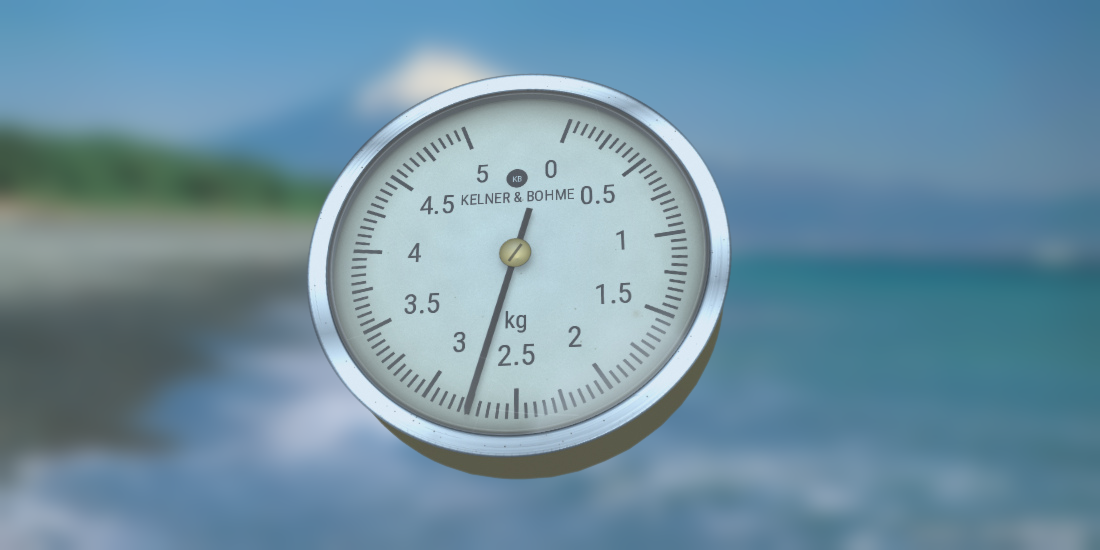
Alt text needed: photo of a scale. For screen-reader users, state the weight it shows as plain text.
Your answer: 2.75 kg
